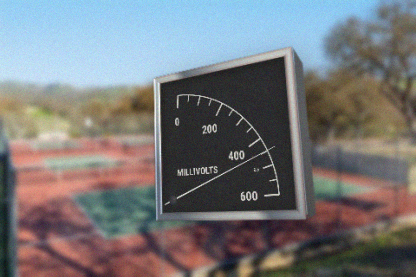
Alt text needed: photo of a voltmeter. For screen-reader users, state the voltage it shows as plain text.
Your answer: 450 mV
